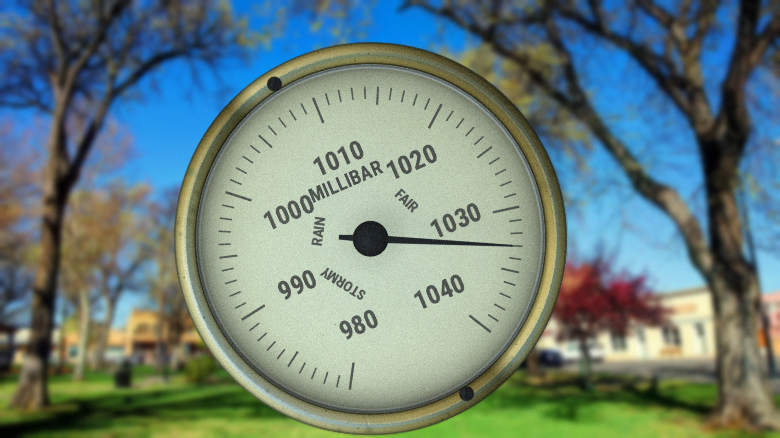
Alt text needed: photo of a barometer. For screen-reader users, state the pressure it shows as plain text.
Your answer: 1033 mbar
